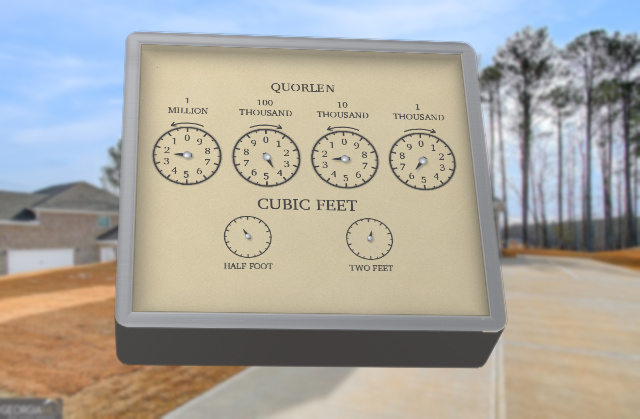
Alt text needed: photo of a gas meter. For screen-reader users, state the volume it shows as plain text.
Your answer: 242600 ft³
